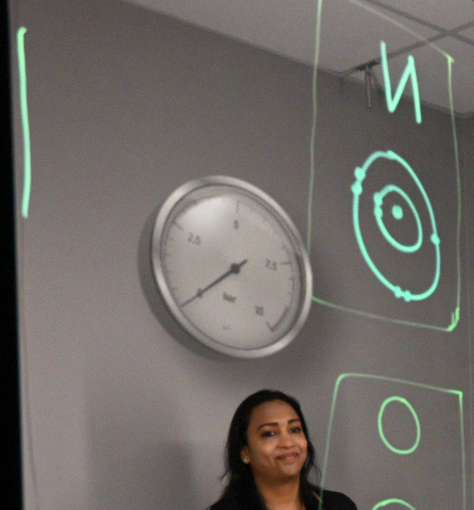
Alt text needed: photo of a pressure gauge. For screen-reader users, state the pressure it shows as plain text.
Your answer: 0 bar
